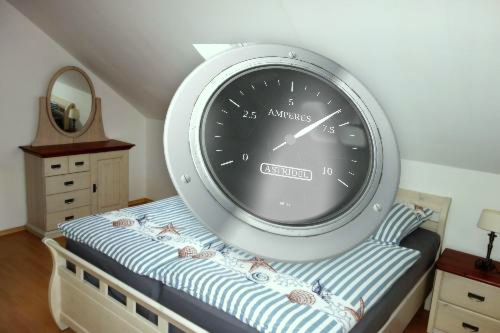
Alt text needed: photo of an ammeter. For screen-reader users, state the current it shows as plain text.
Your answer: 7 A
